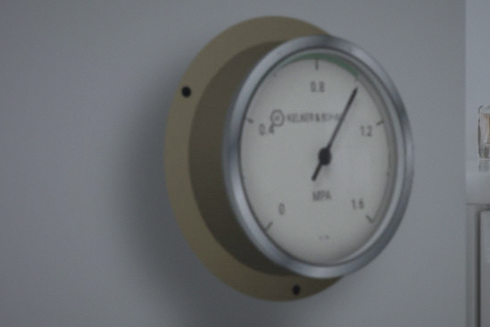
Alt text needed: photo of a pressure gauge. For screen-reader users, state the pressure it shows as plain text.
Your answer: 1 MPa
